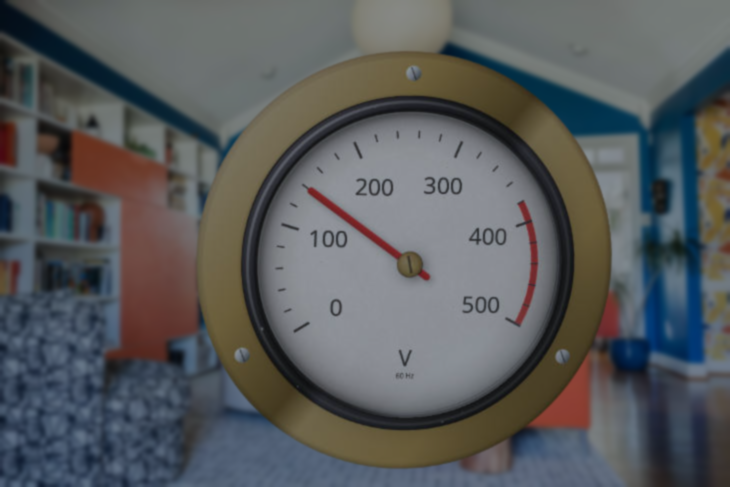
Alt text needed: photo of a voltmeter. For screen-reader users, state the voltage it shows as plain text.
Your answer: 140 V
